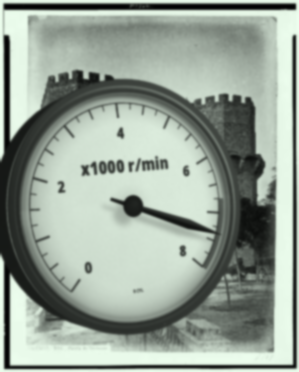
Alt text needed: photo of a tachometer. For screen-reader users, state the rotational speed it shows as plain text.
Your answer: 7375 rpm
